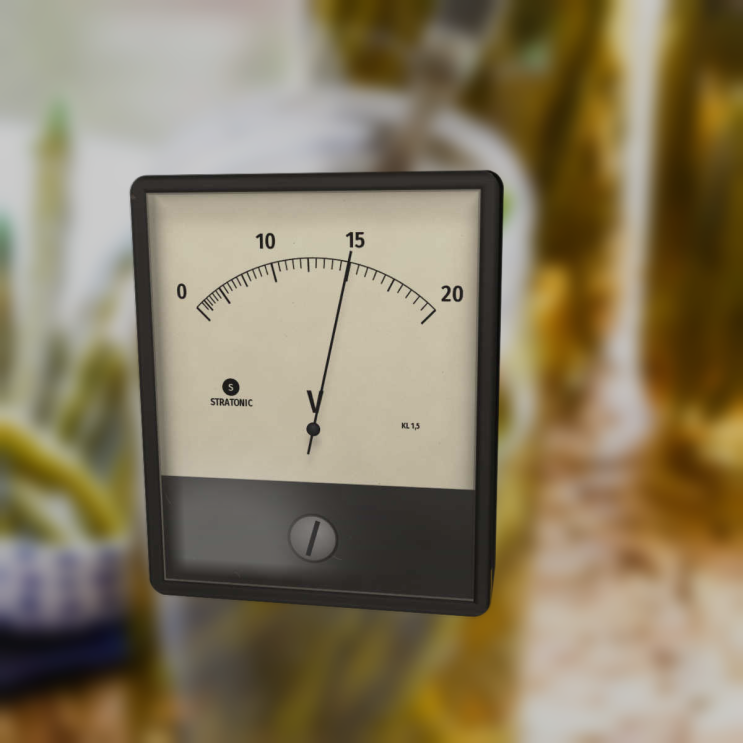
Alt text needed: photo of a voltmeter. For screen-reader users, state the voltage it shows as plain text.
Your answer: 15 V
